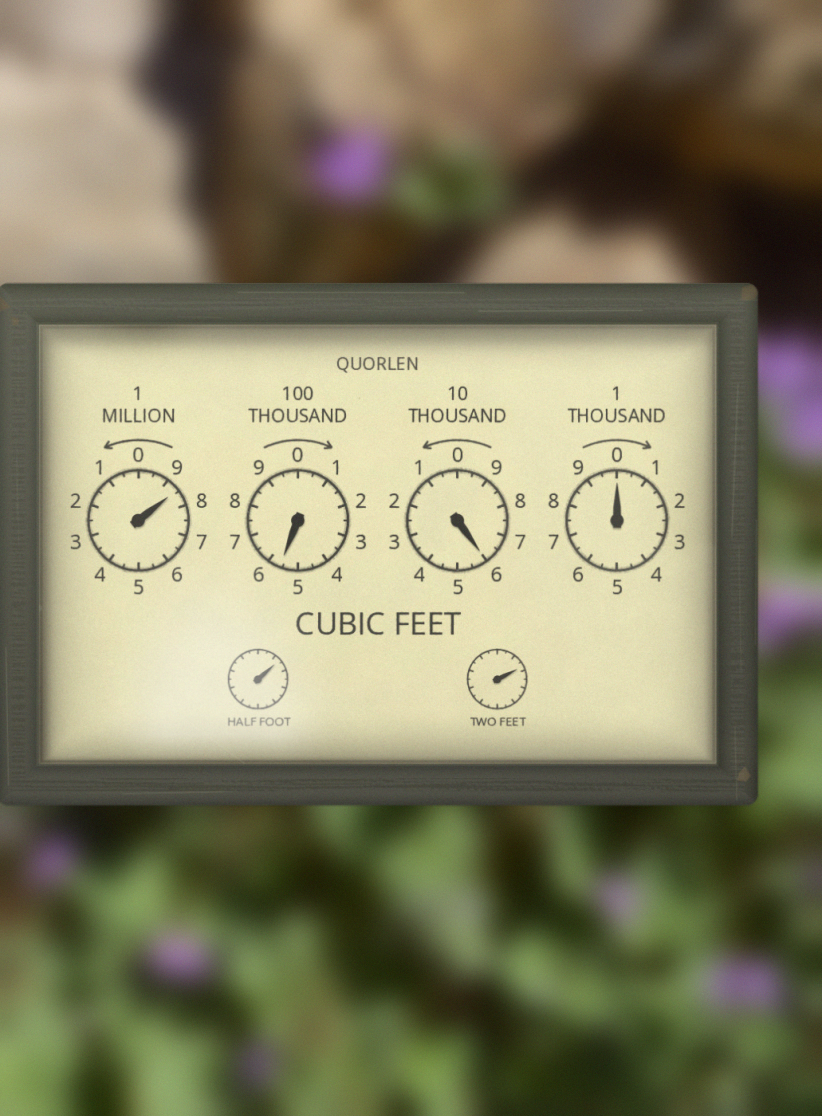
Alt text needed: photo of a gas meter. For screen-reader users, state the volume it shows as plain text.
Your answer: 856000 ft³
